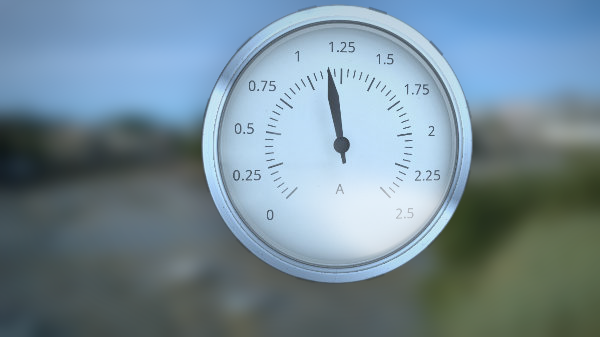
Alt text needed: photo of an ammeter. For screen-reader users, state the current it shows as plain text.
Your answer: 1.15 A
